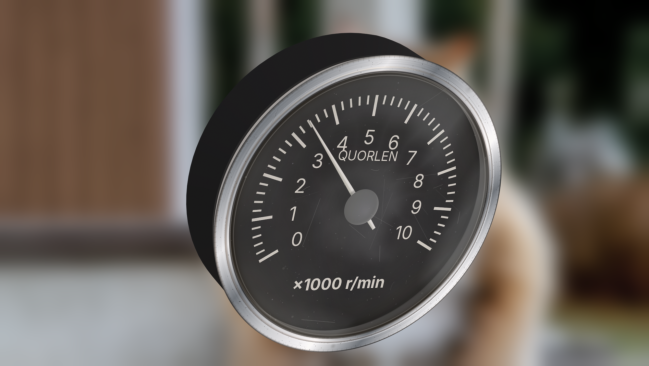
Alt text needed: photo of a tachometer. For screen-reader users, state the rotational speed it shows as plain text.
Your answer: 3400 rpm
